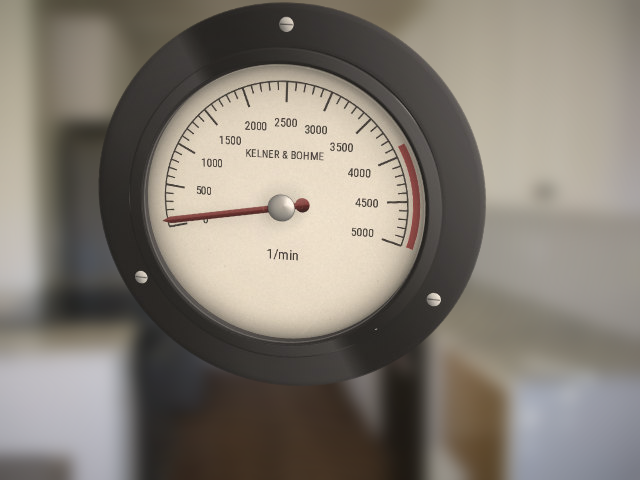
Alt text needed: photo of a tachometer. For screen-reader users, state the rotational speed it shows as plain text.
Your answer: 100 rpm
